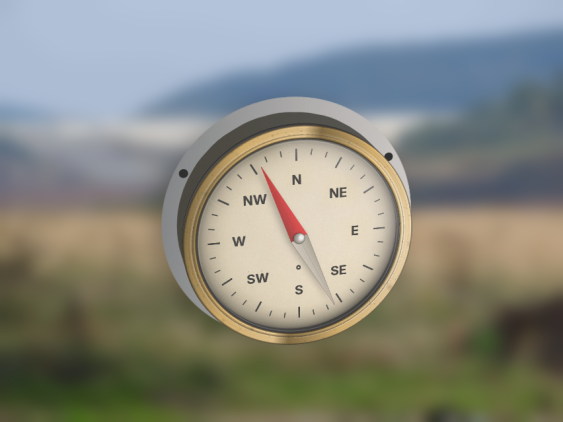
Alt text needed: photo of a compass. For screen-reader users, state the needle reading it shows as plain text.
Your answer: 335 °
